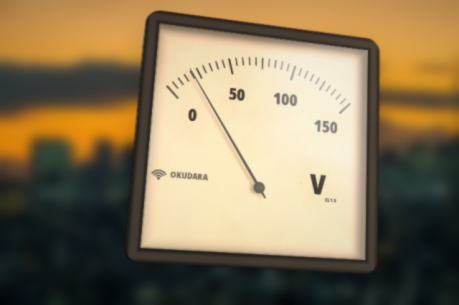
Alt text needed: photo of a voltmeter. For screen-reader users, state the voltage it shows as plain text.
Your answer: 20 V
